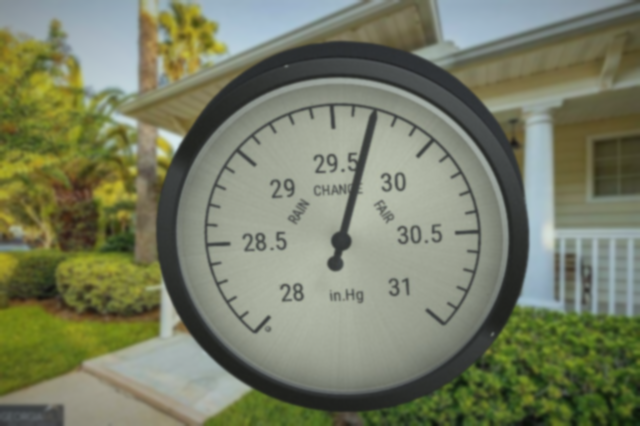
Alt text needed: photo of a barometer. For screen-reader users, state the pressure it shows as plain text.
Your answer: 29.7 inHg
